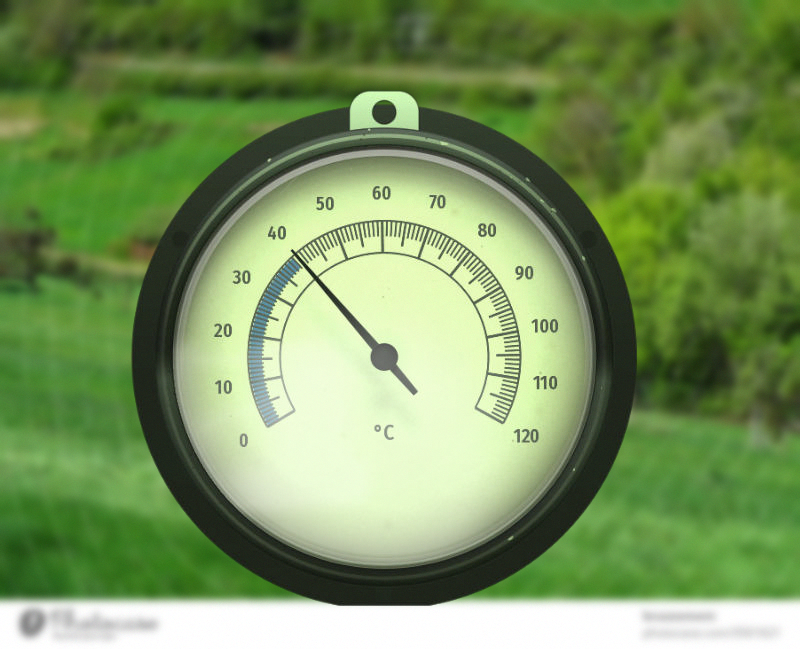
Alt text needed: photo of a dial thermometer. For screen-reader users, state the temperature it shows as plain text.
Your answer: 40 °C
